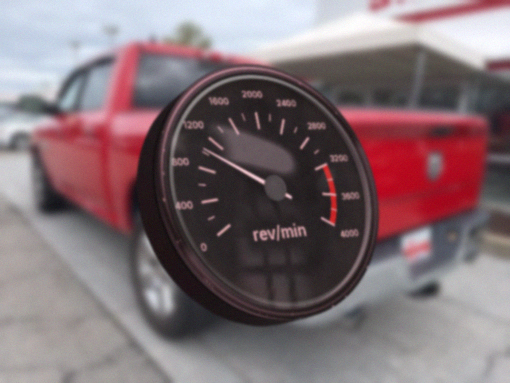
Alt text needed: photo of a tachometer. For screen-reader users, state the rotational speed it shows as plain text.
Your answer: 1000 rpm
